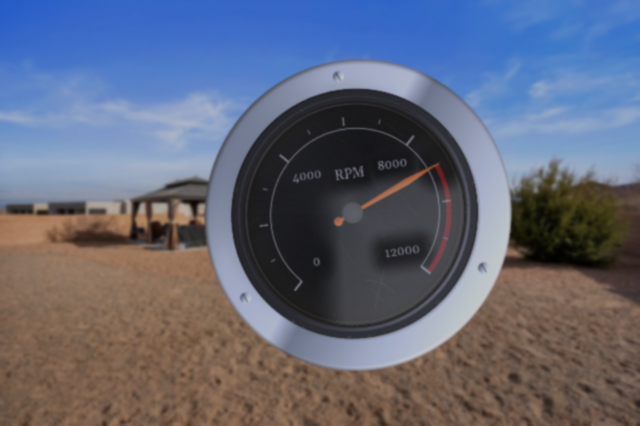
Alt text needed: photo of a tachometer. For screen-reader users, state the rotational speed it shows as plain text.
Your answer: 9000 rpm
